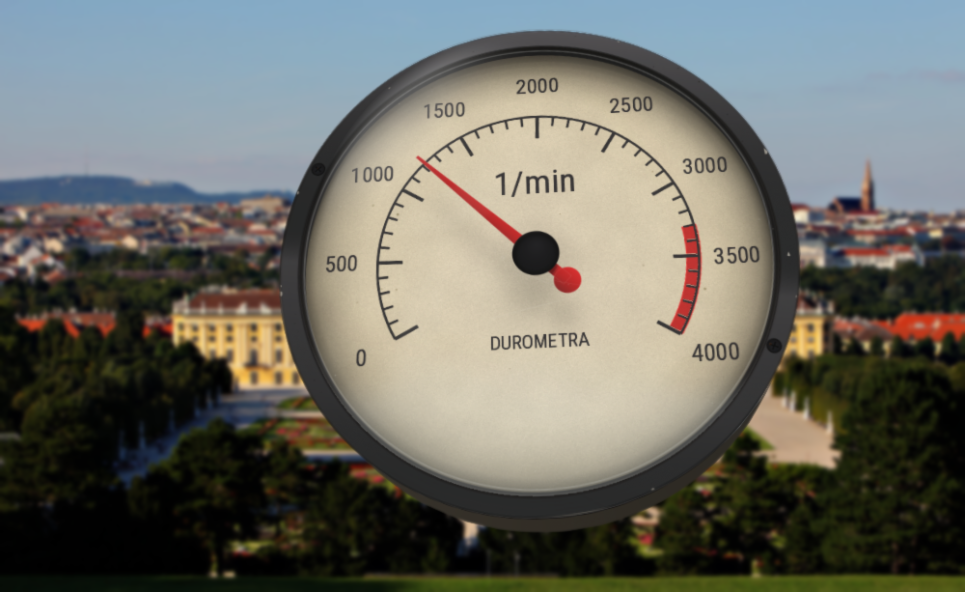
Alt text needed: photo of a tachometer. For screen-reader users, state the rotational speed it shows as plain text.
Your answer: 1200 rpm
